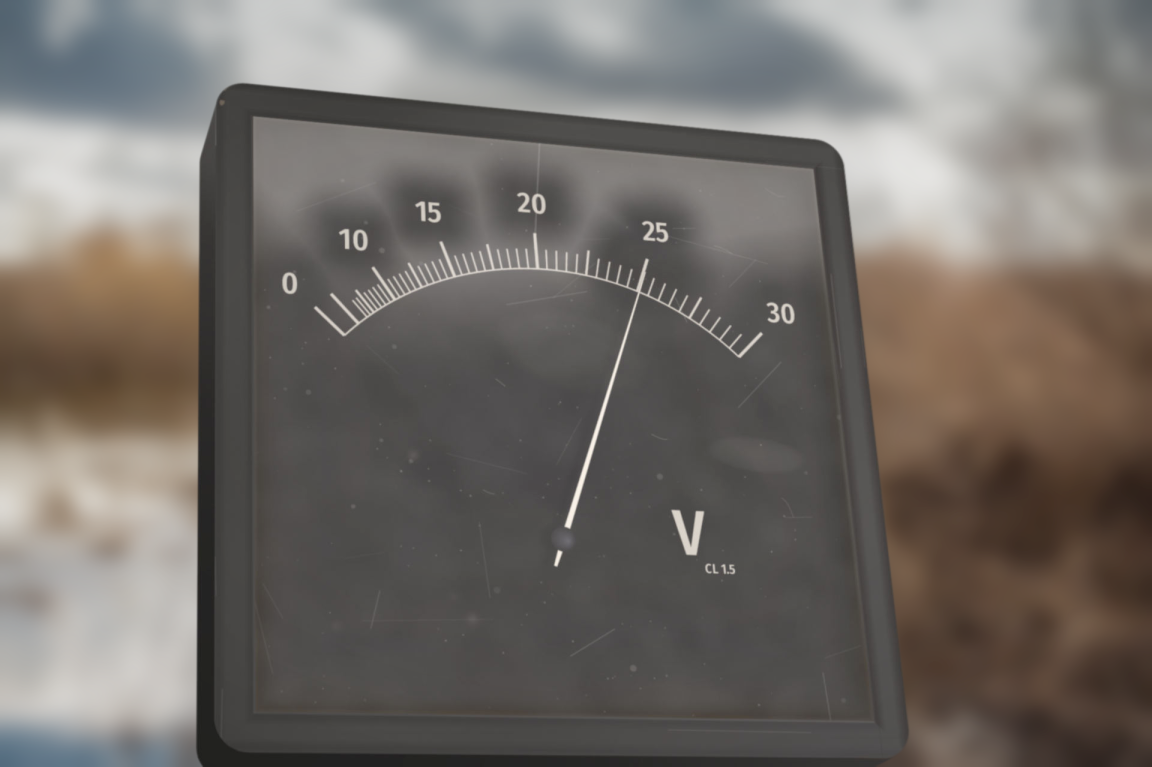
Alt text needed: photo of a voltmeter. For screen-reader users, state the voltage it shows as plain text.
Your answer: 25 V
